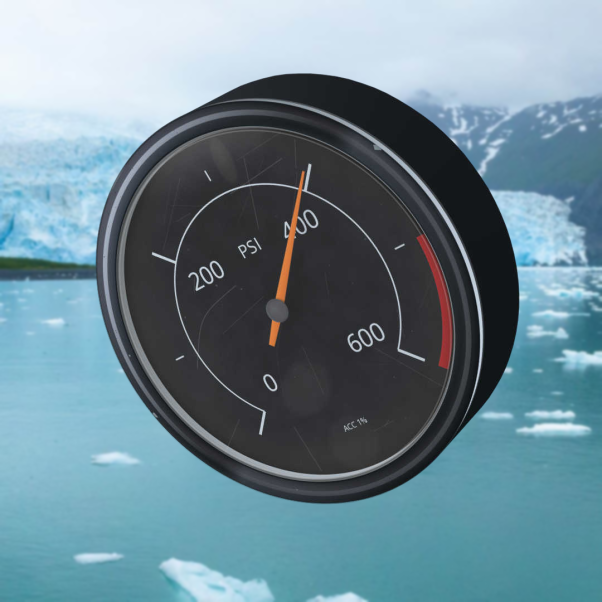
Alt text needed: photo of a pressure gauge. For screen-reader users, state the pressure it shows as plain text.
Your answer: 400 psi
